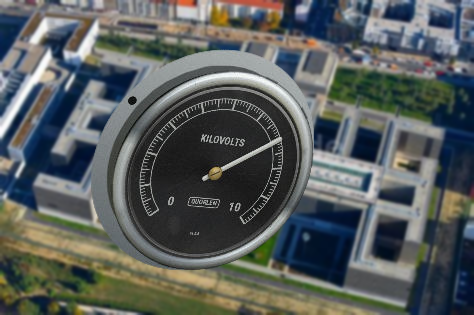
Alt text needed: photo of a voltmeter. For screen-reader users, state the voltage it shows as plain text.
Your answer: 7 kV
